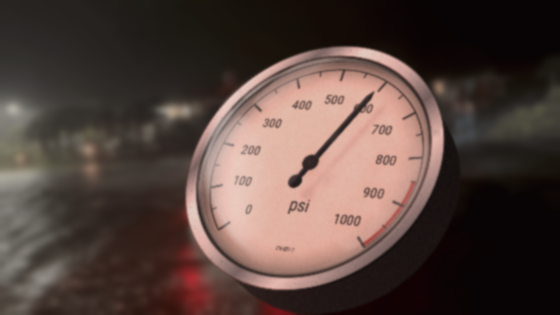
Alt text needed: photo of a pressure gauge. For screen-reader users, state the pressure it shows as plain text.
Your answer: 600 psi
